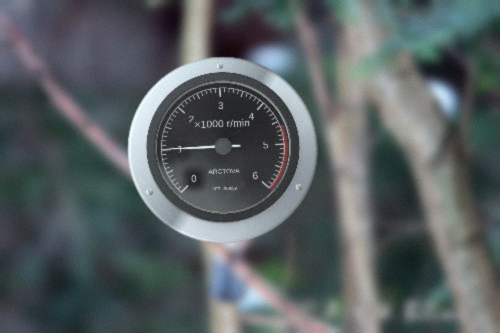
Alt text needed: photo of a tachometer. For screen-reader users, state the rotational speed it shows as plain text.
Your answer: 1000 rpm
